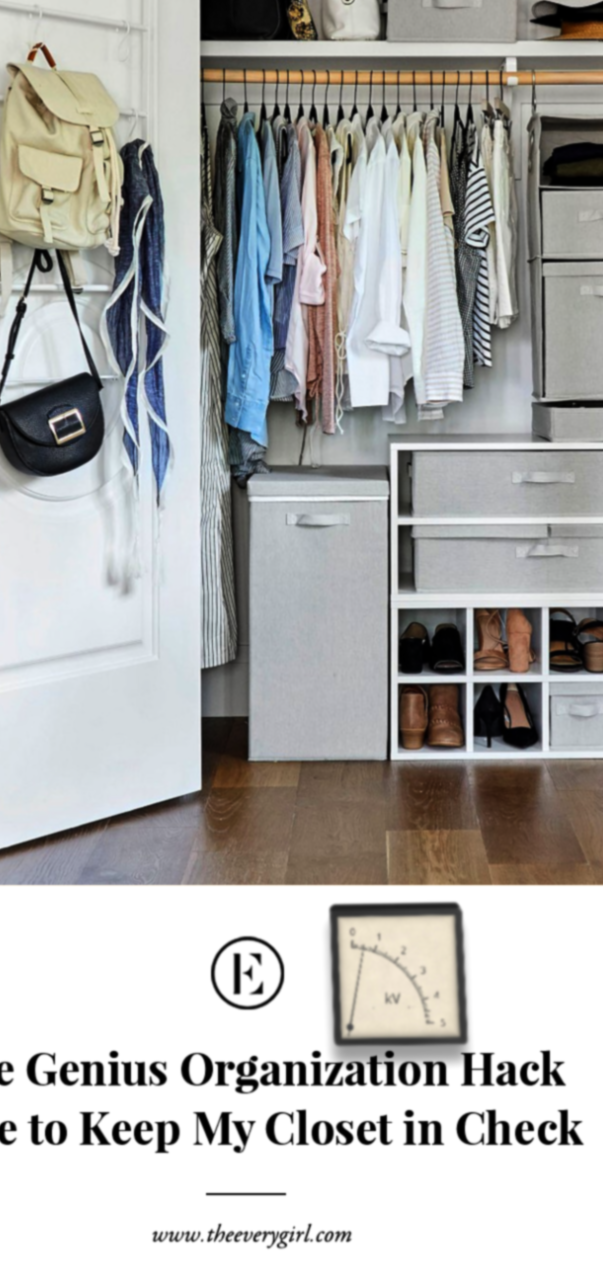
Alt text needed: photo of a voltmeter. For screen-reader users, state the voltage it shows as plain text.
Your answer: 0.5 kV
